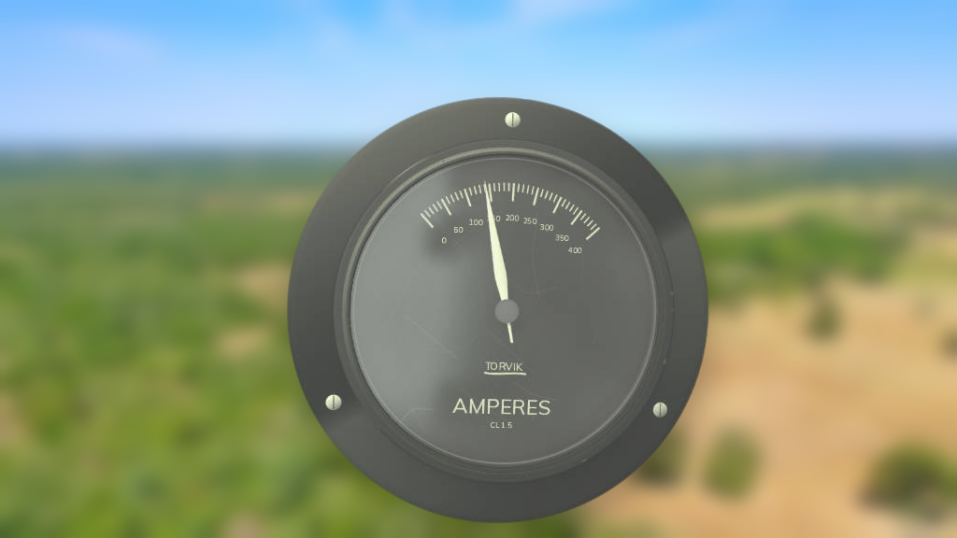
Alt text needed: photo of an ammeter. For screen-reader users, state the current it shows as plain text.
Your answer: 140 A
